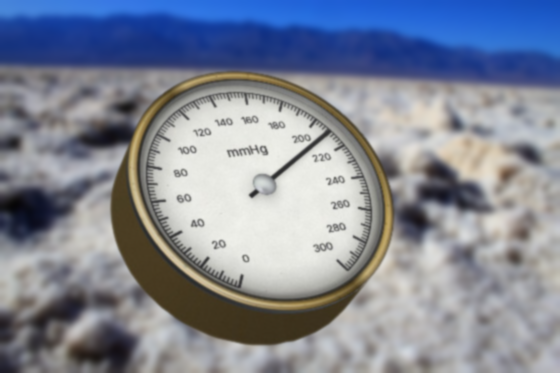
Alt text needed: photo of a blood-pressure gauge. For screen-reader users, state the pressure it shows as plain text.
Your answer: 210 mmHg
